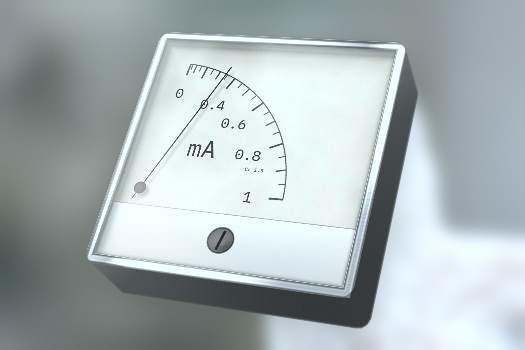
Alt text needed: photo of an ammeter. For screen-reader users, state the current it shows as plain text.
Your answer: 0.35 mA
